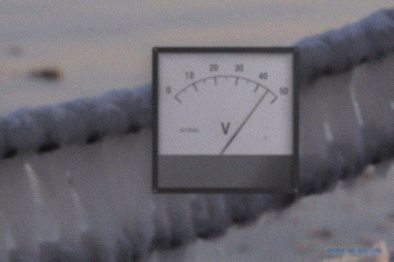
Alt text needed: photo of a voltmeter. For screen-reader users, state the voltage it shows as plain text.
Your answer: 45 V
